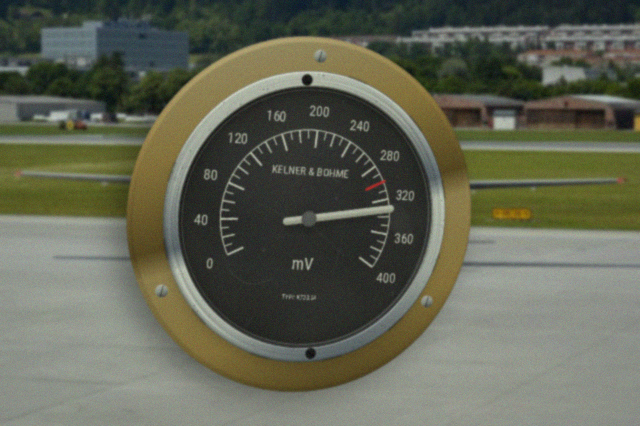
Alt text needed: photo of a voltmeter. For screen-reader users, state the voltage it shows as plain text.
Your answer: 330 mV
